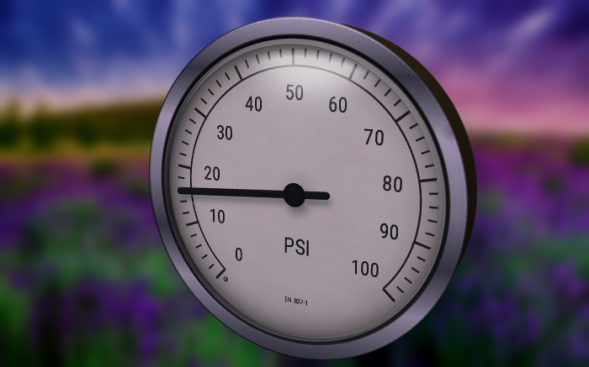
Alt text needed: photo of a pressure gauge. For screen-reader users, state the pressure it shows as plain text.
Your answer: 16 psi
